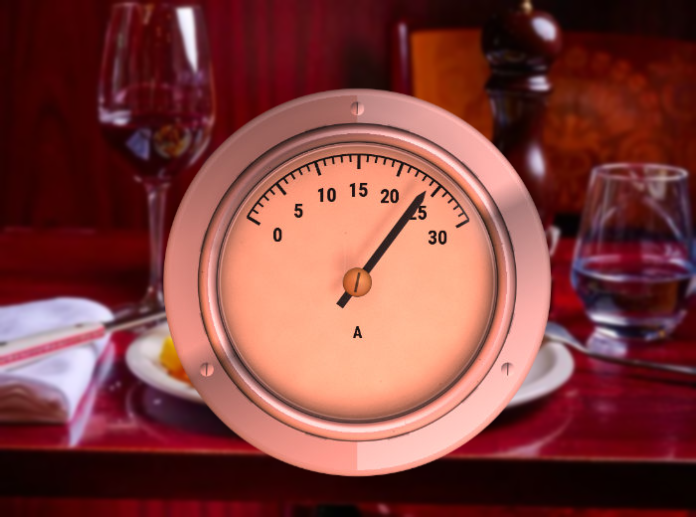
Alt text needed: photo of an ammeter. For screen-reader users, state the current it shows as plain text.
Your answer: 24 A
